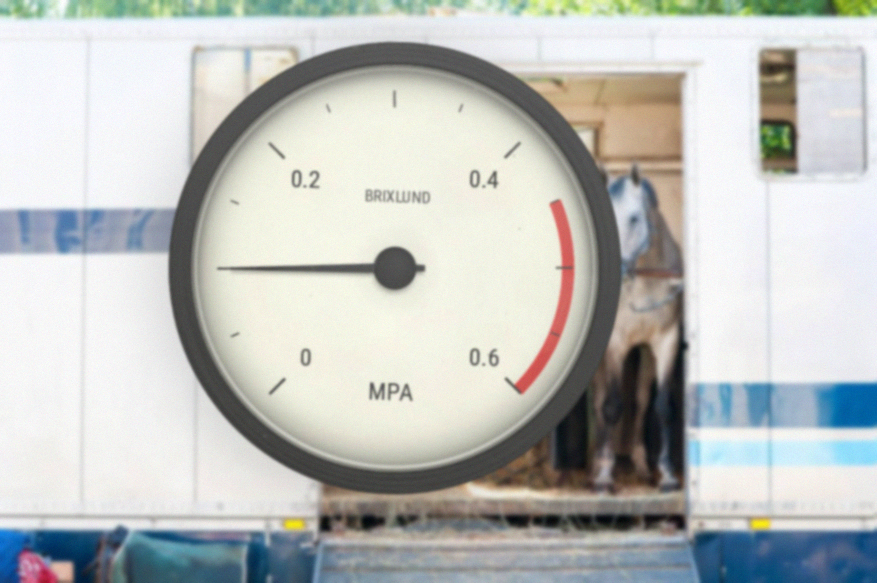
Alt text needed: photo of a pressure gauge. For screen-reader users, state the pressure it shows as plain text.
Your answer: 0.1 MPa
